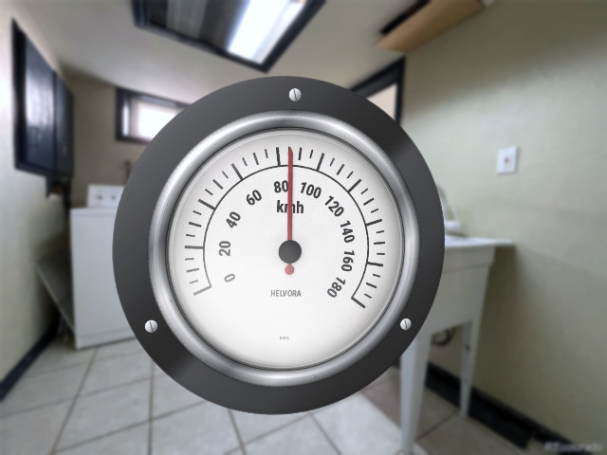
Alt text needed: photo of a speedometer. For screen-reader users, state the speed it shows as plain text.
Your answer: 85 km/h
